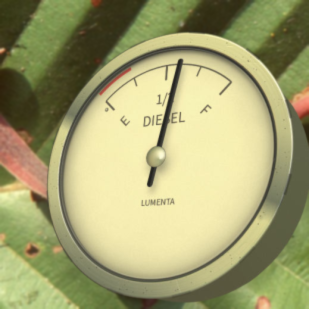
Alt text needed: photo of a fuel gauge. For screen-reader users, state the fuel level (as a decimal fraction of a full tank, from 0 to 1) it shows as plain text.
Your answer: 0.625
